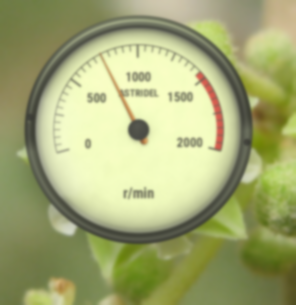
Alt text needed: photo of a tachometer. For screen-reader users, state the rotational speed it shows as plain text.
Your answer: 750 rpm
